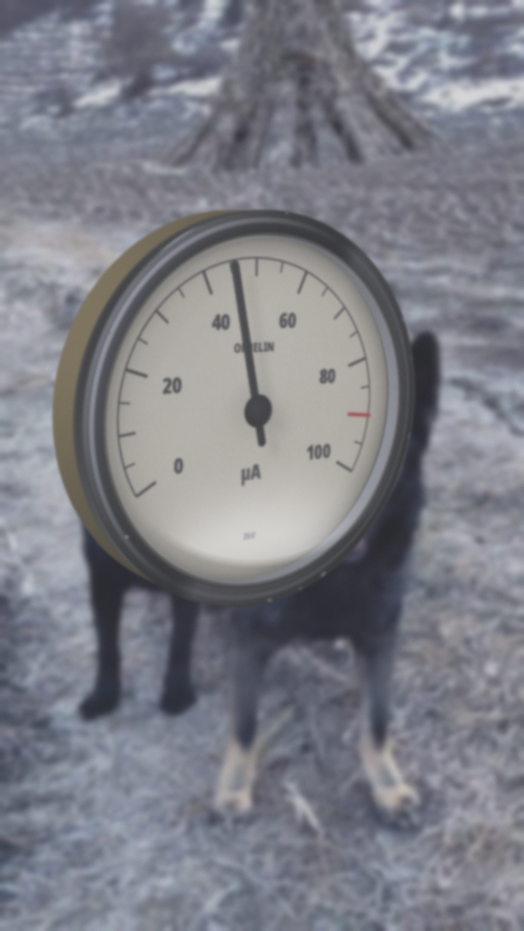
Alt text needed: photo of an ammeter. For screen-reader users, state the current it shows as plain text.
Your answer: 45 µA
